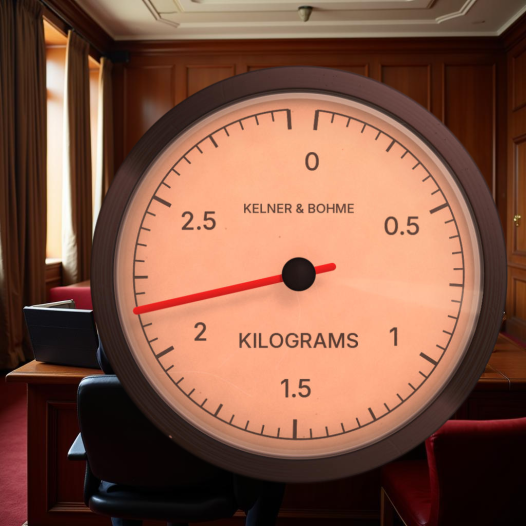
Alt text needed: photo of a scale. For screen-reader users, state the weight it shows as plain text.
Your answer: 2.15 kg
